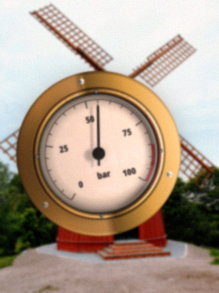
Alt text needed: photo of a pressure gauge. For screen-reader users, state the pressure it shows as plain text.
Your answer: 55 bar
